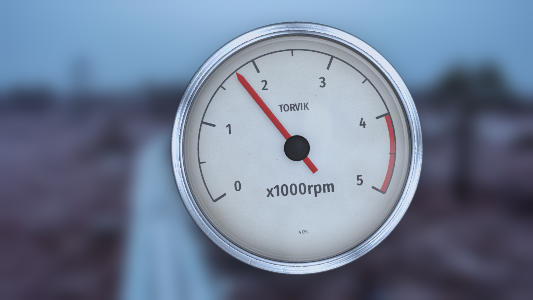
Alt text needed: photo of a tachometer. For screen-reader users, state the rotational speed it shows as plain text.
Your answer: 1750 rpm
